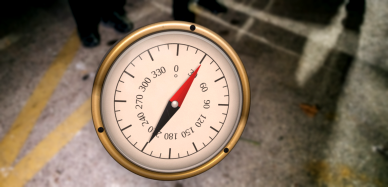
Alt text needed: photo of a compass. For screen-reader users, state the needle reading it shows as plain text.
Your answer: 30 °
